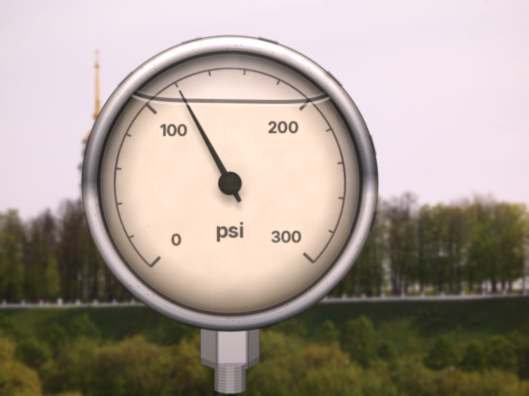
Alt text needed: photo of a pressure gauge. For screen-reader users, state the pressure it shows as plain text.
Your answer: 120 psi
